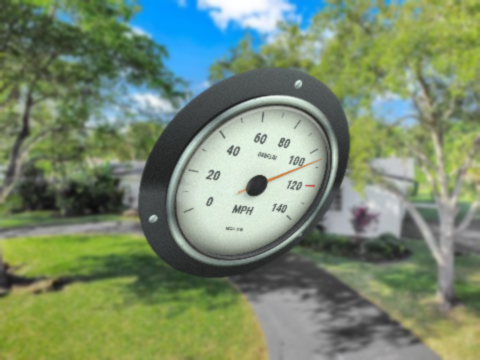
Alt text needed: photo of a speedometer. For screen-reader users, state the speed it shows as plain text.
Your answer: 105 mph
